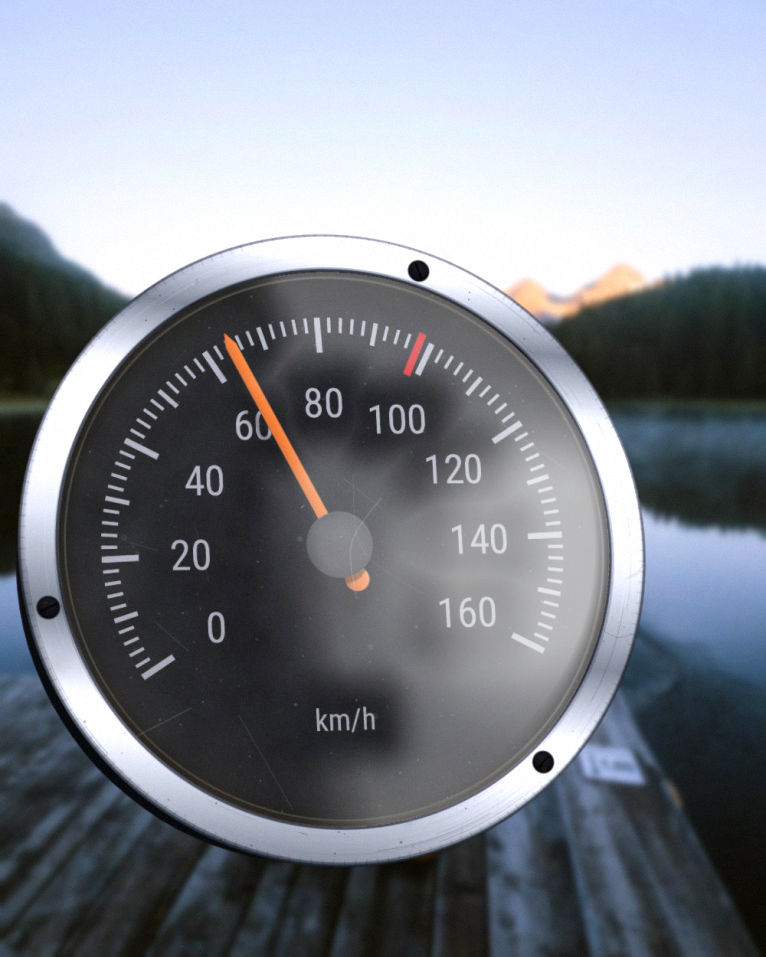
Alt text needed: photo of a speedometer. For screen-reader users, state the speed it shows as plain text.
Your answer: 64 km/h
